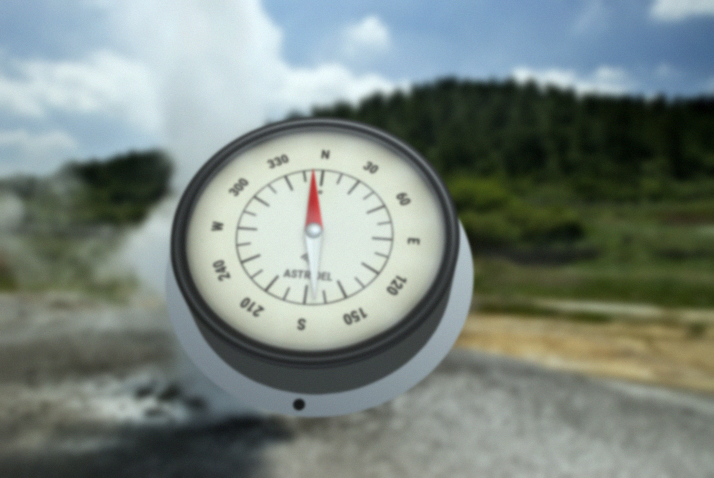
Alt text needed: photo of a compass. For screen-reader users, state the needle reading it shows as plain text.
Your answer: 352.5 °
